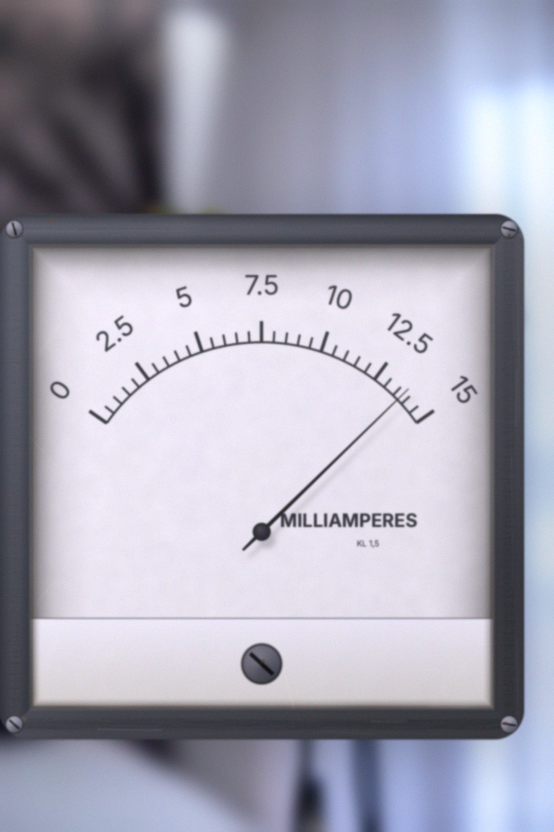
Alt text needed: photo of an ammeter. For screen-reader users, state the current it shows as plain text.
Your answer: 13.75 mA
